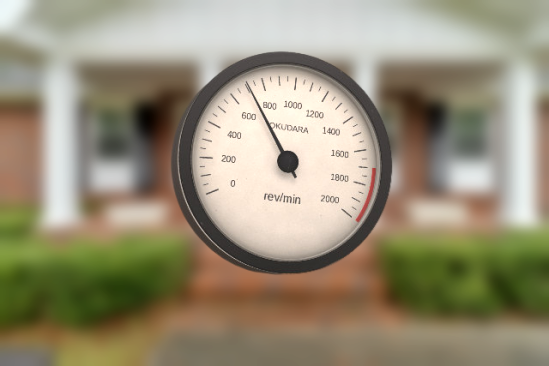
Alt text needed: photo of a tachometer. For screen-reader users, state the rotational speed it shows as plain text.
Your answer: 700 rpm
